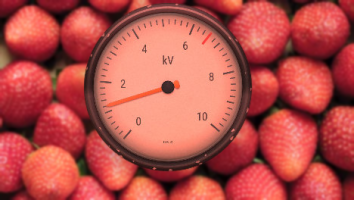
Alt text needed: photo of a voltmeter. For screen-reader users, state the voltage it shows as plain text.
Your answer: 1.2 kV
